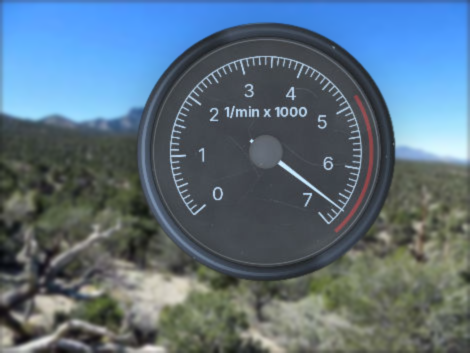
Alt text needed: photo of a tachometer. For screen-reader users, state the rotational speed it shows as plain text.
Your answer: 6700 rpm
